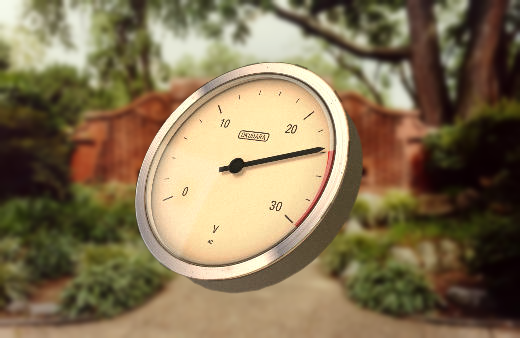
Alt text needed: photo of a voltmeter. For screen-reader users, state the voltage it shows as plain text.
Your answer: 24 V
